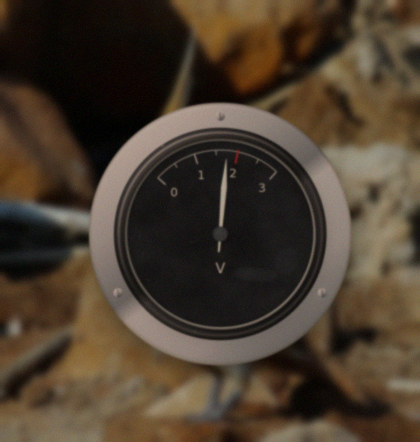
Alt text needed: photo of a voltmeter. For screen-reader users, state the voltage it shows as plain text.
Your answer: 1.75 V
